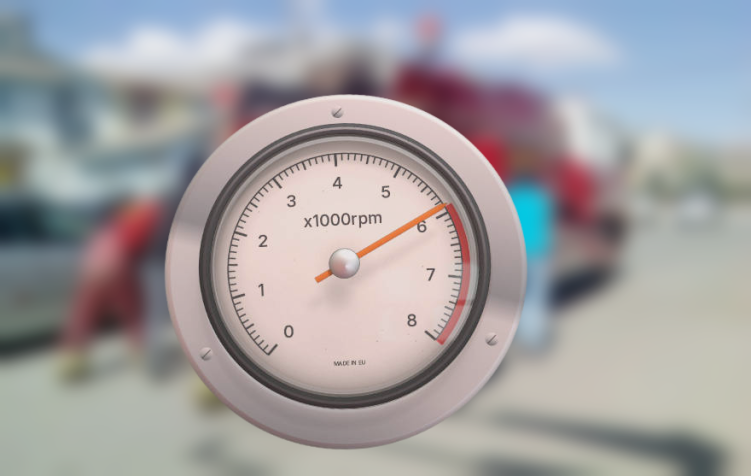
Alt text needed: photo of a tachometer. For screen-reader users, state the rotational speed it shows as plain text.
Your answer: 5900 rpm
